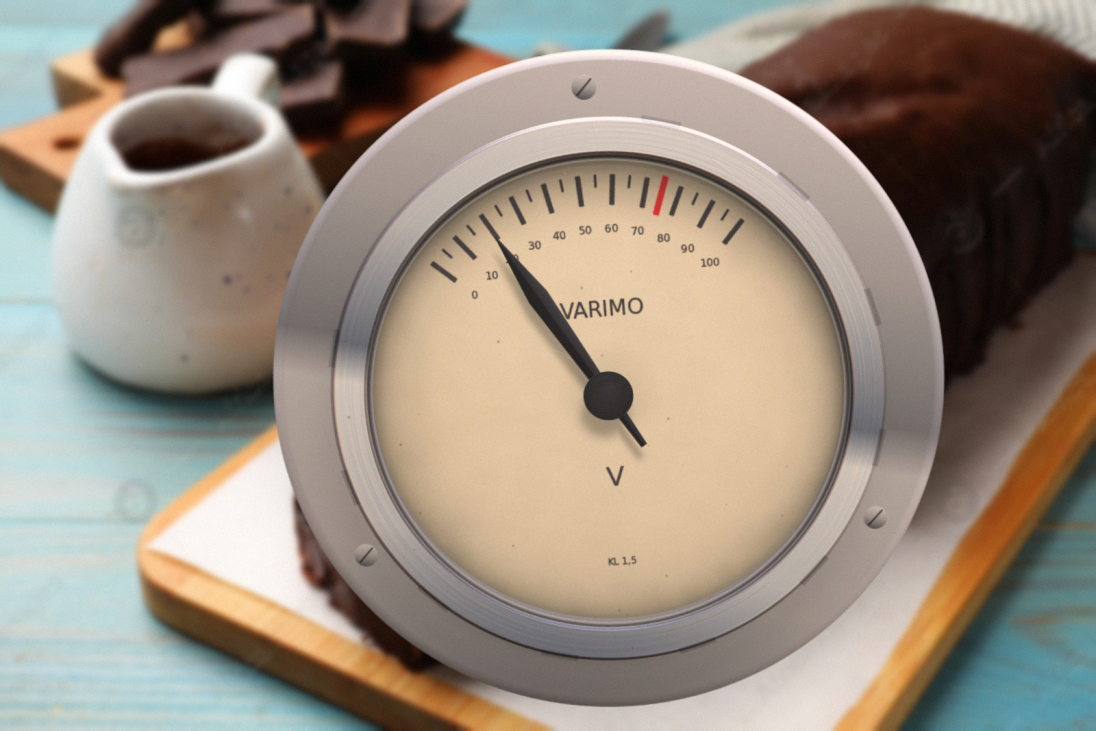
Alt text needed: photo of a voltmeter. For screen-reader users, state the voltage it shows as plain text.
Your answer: 20 V
